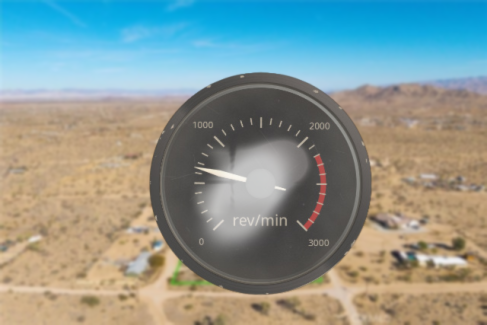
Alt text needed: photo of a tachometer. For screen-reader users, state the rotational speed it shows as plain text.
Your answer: 650 rpm
